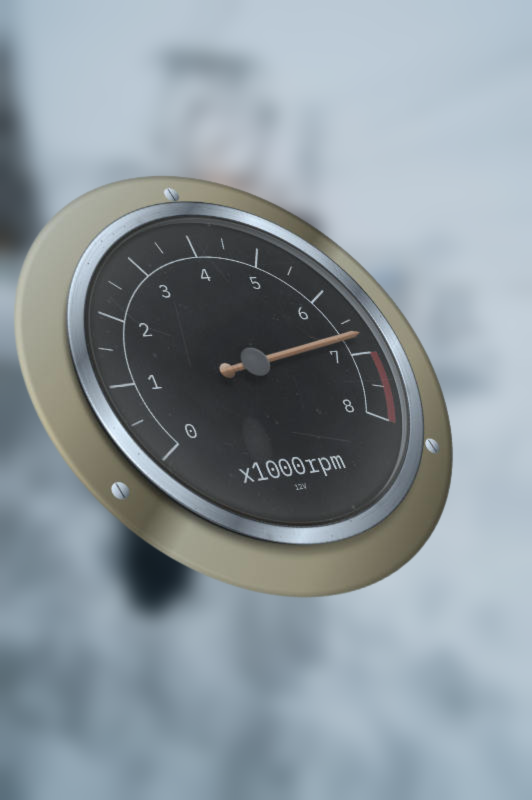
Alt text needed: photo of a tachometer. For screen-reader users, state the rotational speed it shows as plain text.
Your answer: 6750 rpm
